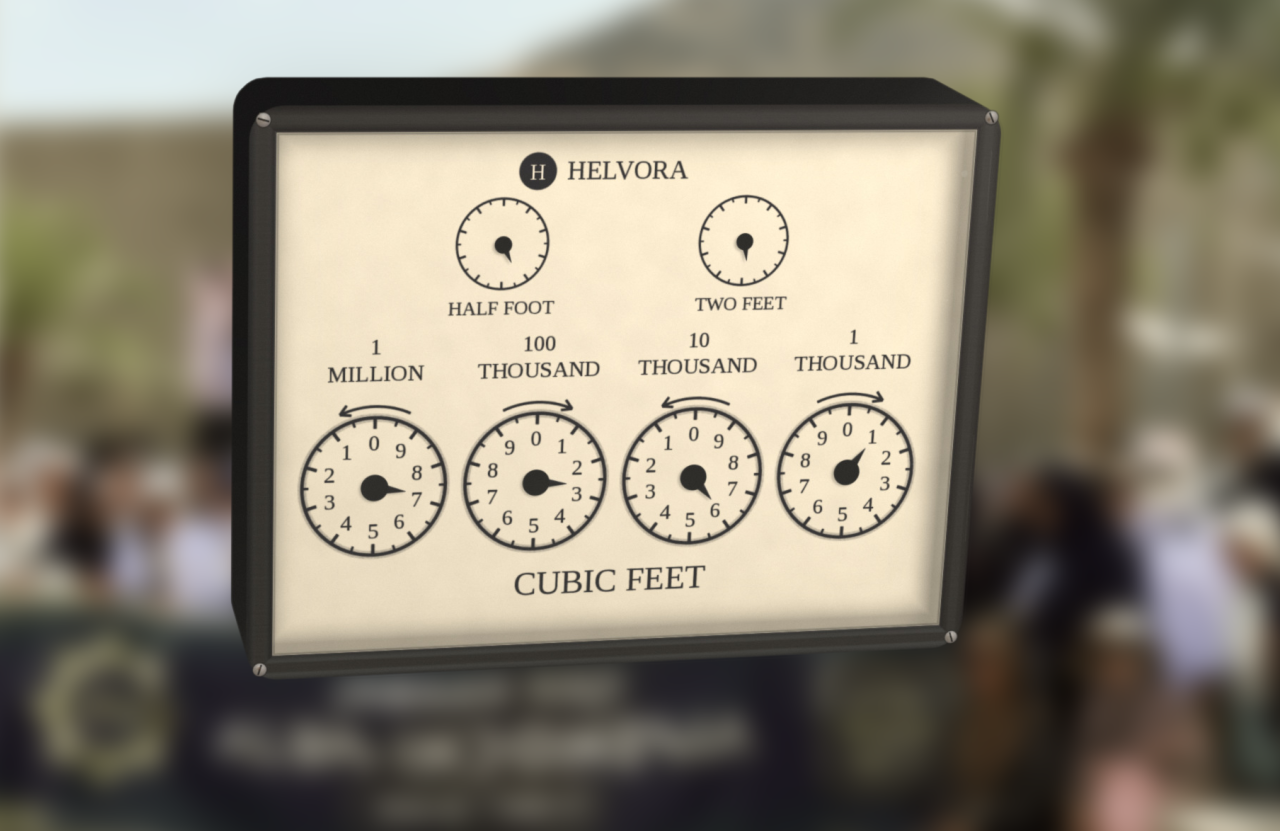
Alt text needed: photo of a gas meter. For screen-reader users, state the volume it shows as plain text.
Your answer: 726100 ft³
